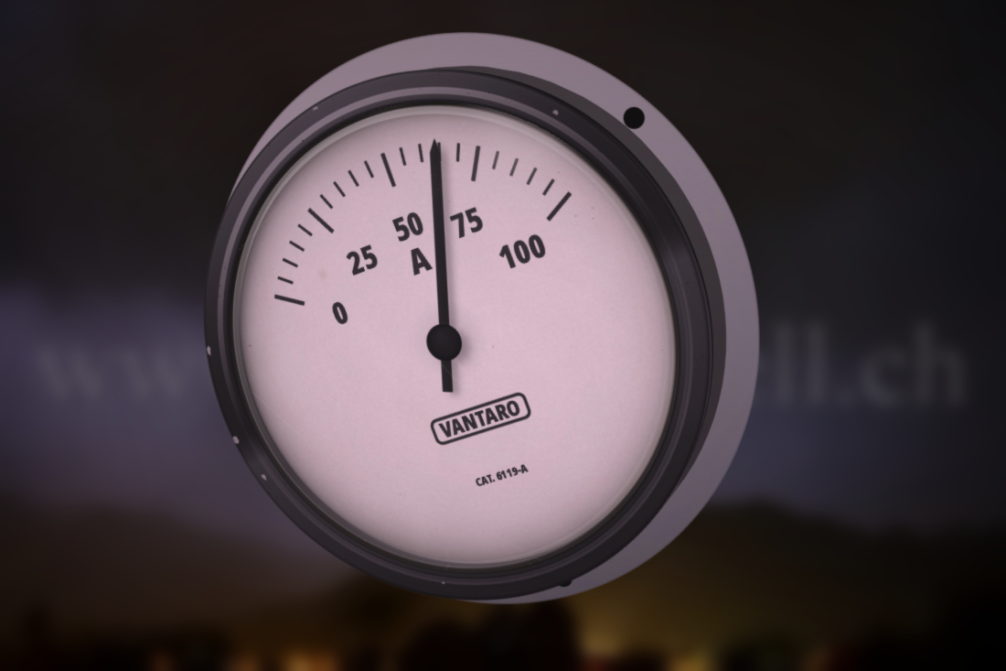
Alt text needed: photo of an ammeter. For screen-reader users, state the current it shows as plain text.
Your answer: 65 A
